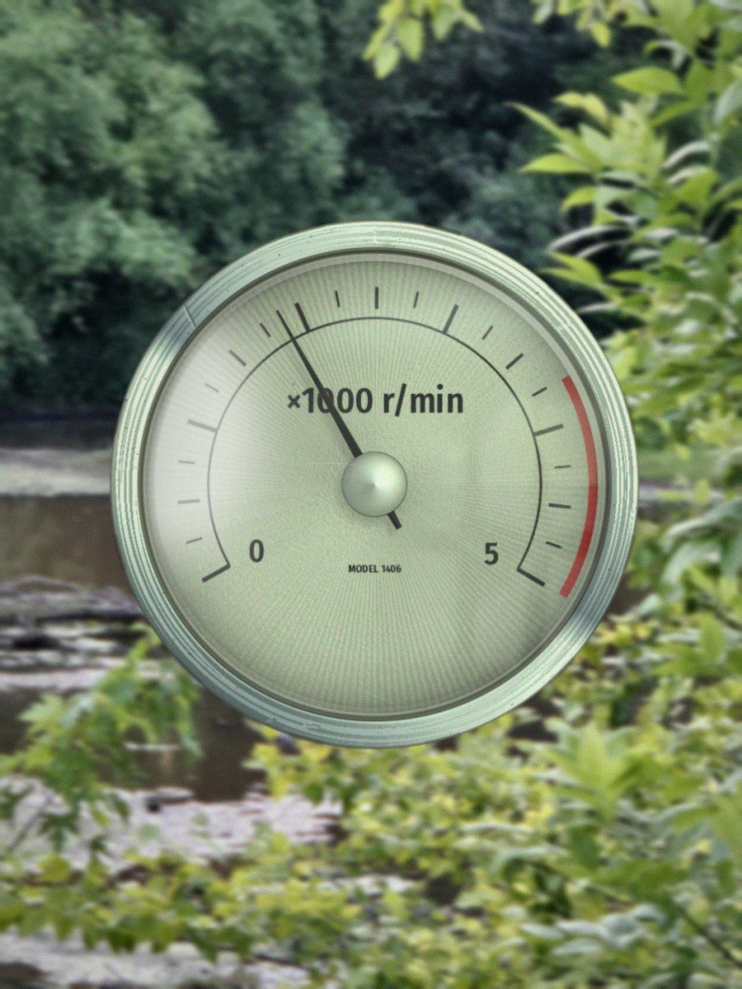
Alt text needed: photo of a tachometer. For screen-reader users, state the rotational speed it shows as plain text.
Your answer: 1875 rpm
